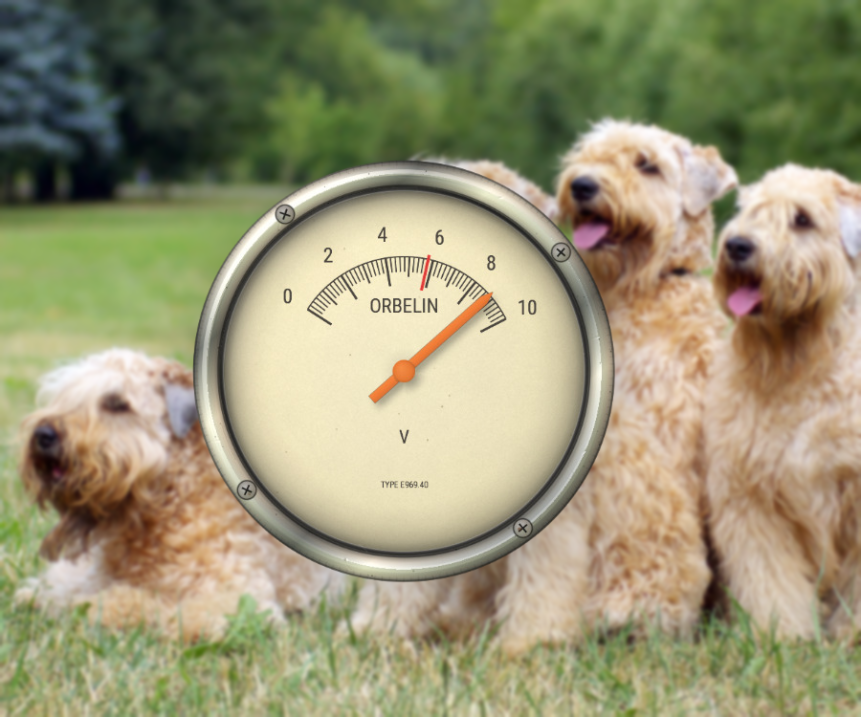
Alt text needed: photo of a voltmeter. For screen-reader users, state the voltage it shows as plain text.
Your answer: 8.8 V
